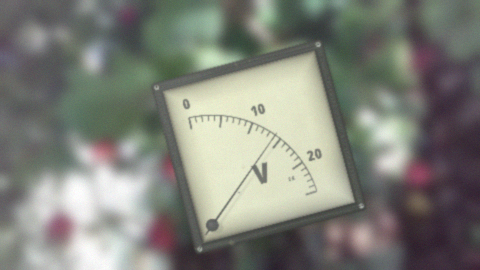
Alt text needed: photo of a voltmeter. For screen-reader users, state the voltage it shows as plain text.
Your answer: 14 V
